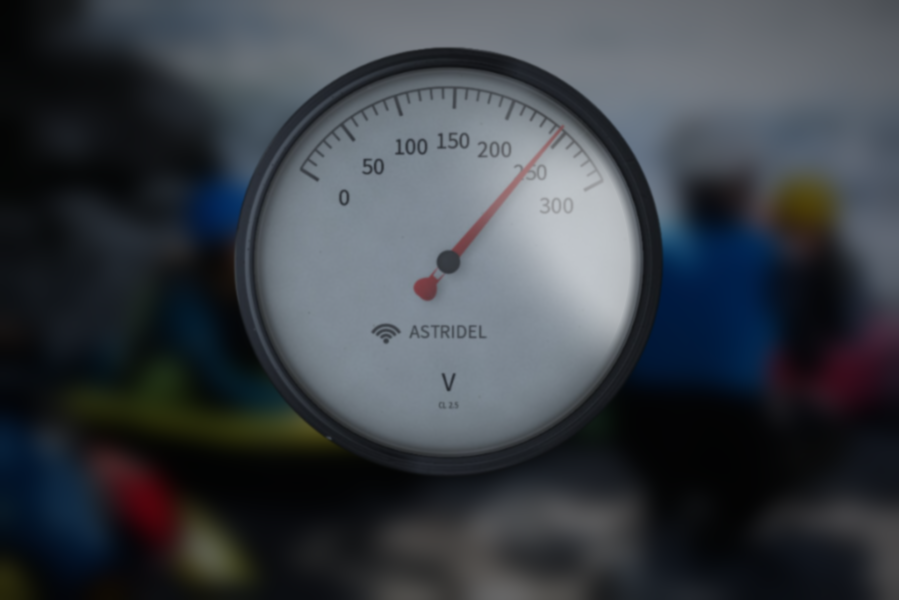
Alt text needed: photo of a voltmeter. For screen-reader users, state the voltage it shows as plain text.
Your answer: 245 V
